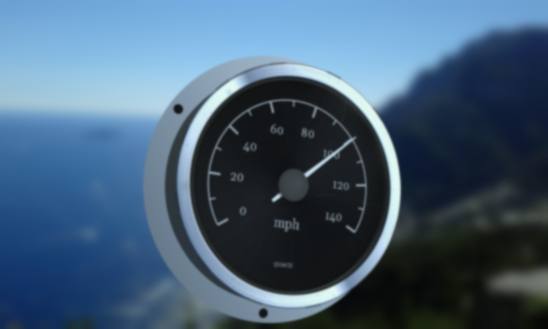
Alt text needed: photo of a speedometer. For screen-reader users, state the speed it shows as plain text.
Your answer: 100 mph
